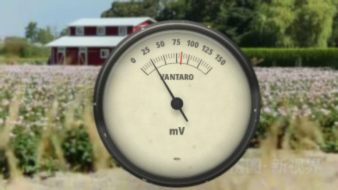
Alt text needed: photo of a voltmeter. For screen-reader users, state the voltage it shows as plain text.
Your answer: 25 mV
